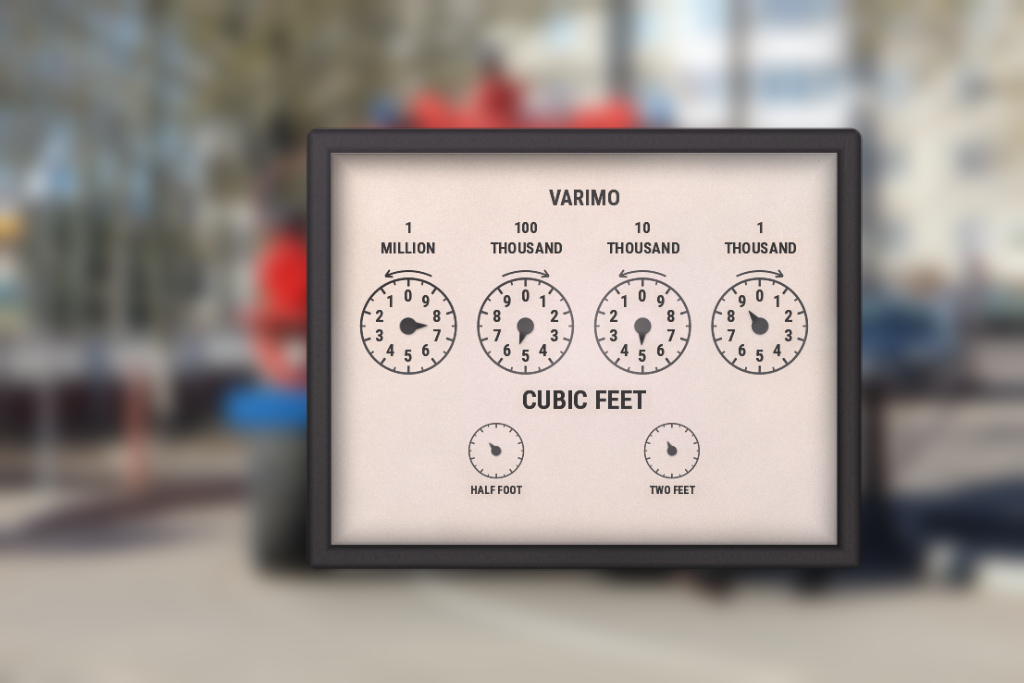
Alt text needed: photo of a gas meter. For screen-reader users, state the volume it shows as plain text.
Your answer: 754900 ft³
